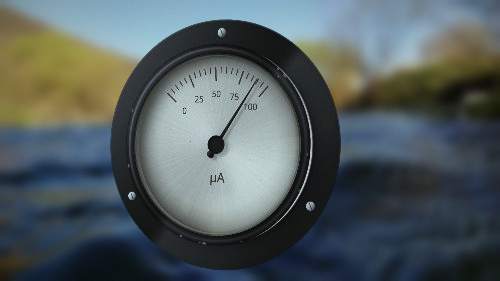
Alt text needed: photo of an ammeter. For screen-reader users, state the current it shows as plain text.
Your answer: 90 µA
